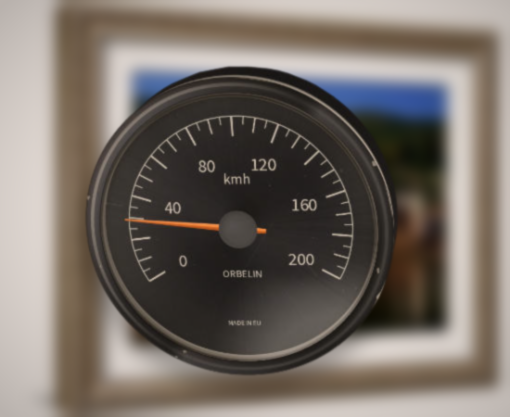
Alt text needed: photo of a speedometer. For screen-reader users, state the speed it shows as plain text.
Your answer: 30 km/h
